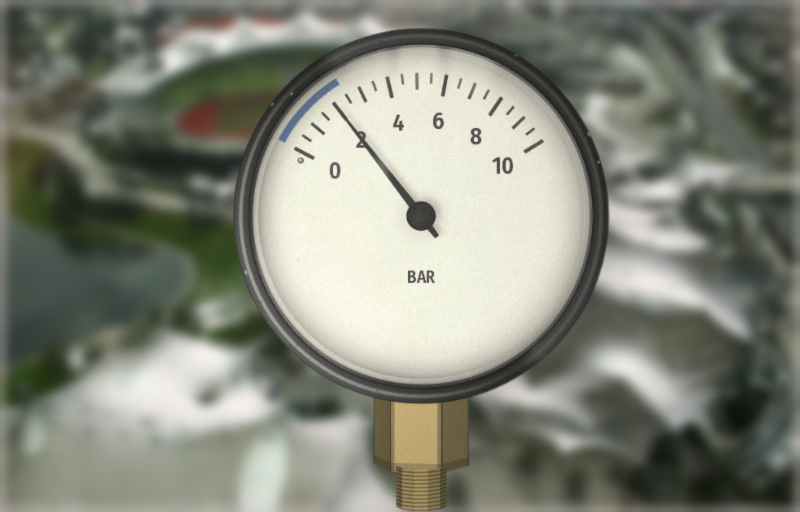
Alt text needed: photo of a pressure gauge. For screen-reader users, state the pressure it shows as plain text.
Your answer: 2 bar
